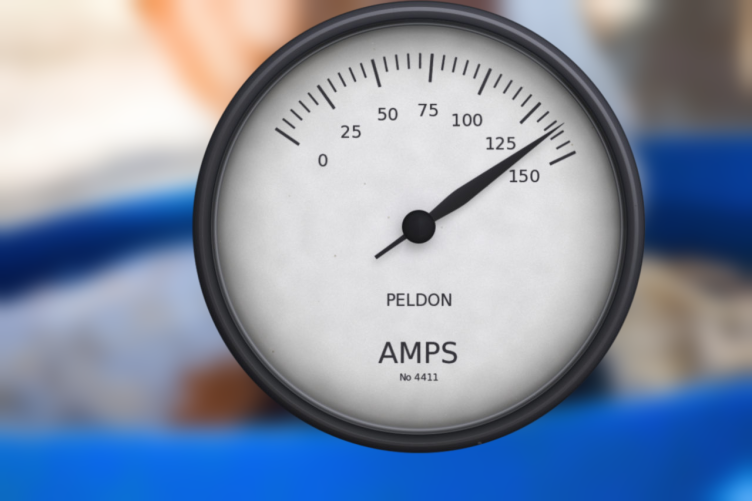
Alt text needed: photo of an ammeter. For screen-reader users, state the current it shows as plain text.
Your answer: 137.5 A
